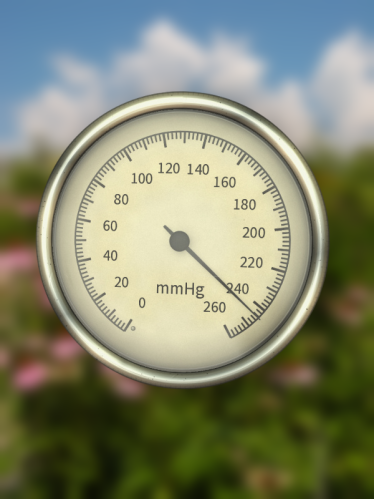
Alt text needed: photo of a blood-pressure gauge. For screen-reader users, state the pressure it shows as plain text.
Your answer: 244 mmHg
